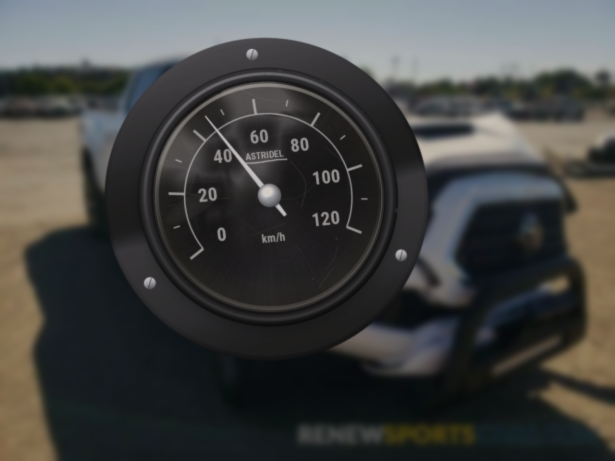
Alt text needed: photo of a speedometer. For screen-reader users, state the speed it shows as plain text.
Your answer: 45 km/h
